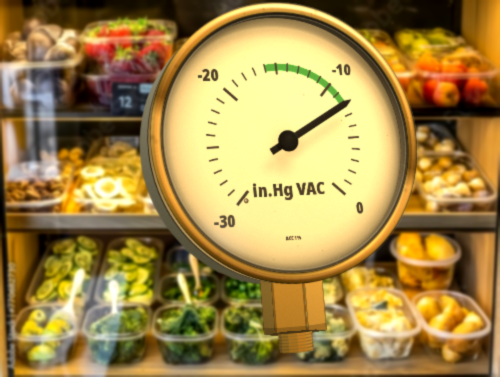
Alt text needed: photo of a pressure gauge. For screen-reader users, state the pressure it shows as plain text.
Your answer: -8 inHg
